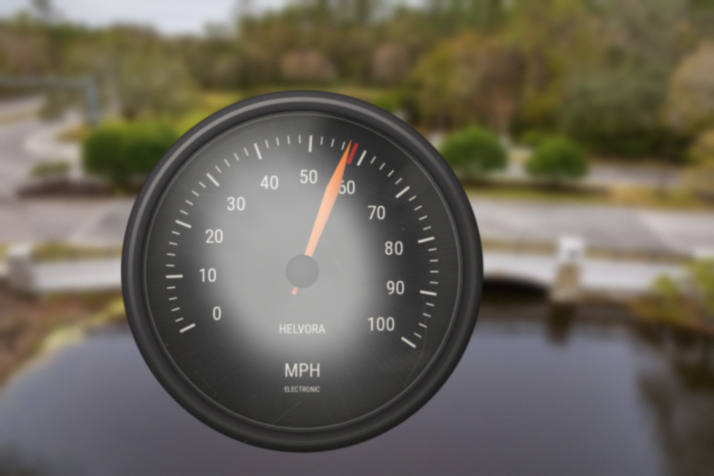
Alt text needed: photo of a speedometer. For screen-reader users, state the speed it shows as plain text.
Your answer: 57 mph
